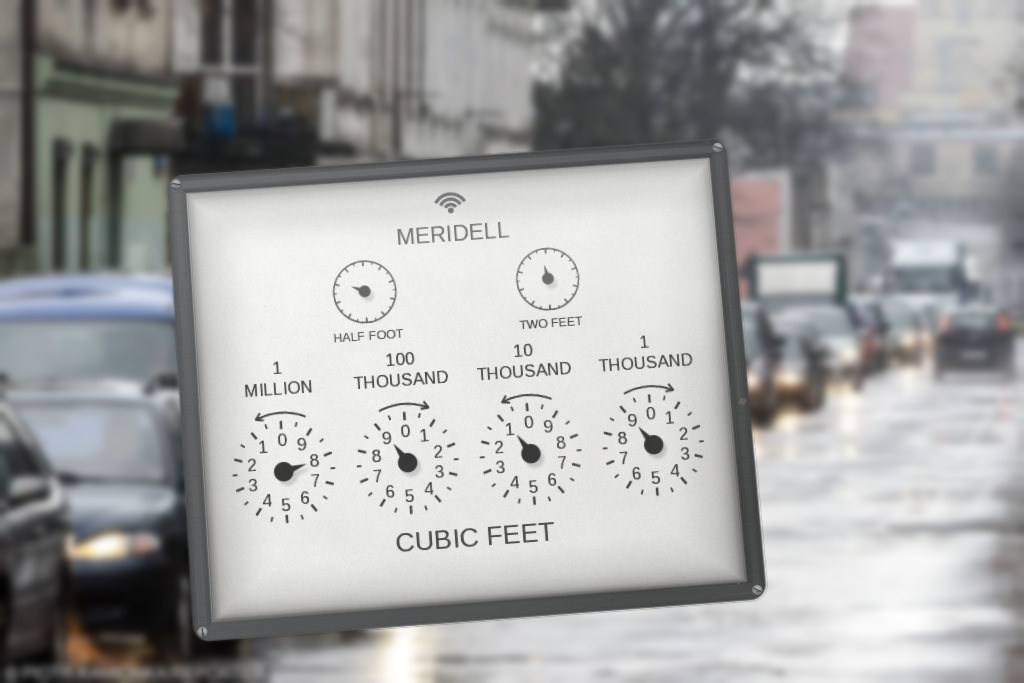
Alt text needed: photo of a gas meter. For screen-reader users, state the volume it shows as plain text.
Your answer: 790900 ft³
